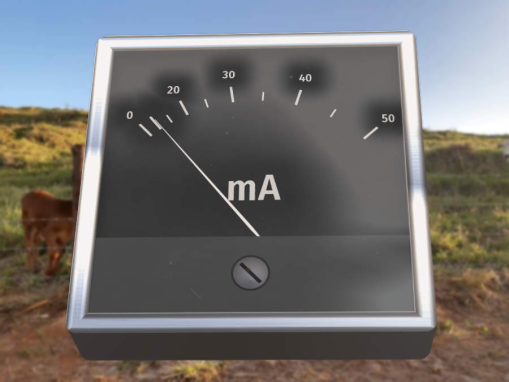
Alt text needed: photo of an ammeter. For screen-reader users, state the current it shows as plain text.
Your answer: 10 mA
